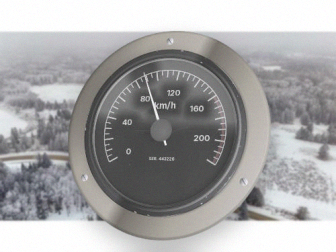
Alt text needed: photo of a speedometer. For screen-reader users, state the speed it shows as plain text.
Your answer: 90 km/h
